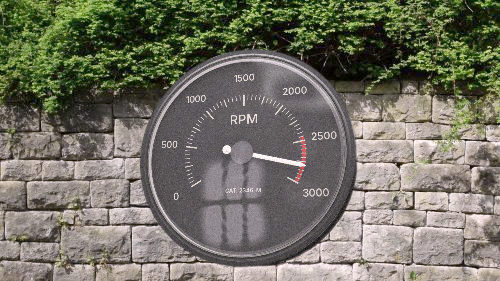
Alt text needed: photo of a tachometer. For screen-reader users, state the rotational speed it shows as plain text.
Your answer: 2800 rpm
